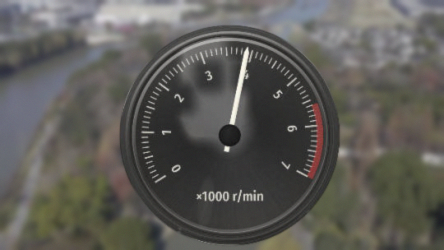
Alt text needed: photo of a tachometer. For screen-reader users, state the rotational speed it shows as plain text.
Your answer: 3900 rpm
